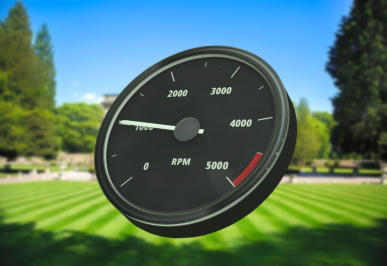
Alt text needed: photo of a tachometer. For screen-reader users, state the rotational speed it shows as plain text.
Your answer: 1000 rpm
